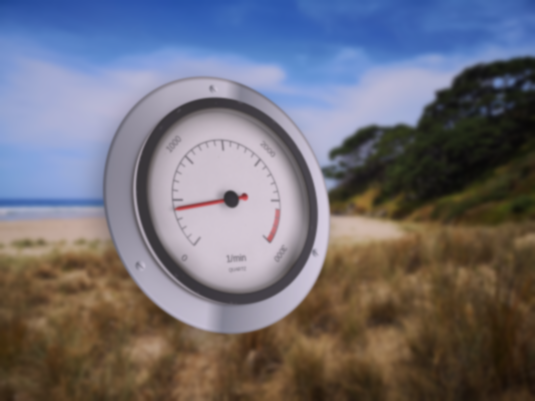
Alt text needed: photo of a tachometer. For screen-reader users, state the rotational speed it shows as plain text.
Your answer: 400 rpm
